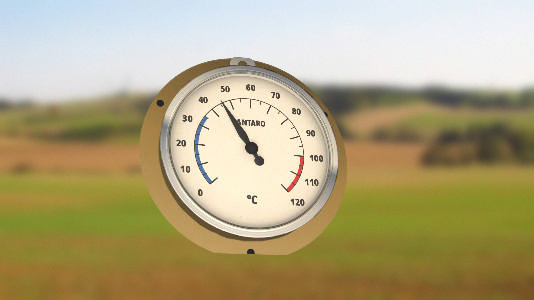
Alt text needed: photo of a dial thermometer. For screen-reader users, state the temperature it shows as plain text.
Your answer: 45 °C
